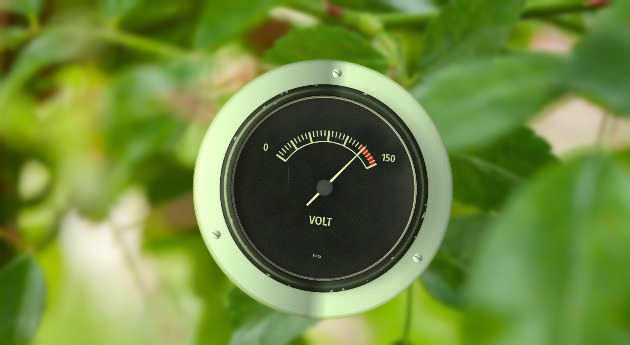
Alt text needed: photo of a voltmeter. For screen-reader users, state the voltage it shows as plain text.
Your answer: 125 V
